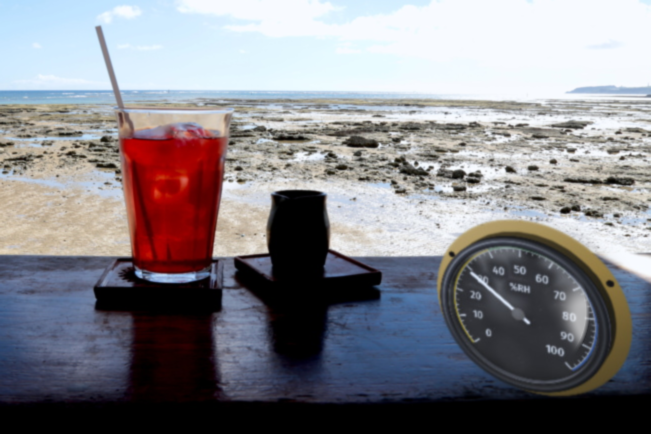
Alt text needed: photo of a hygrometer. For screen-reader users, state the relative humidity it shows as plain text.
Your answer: 30 %
